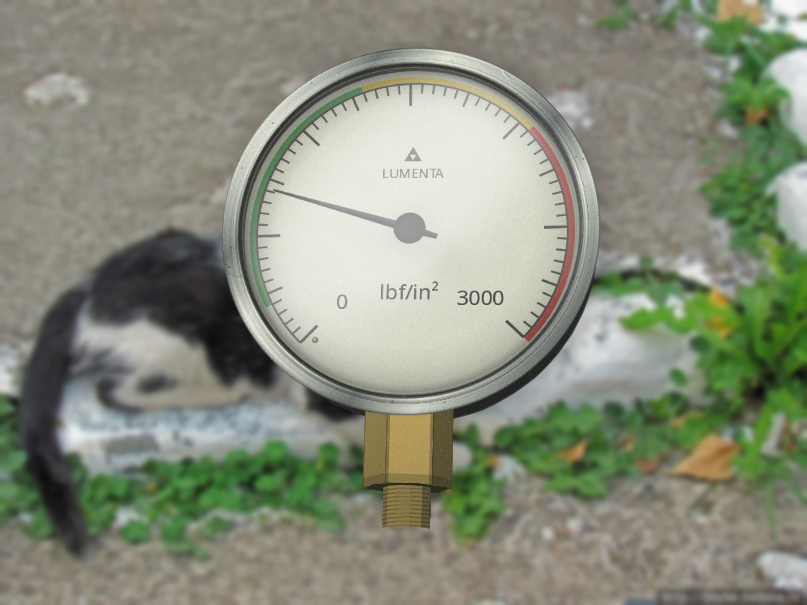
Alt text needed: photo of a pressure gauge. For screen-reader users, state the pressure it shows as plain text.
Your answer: 700 psi
